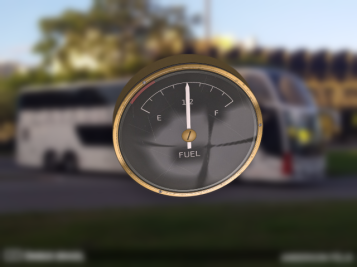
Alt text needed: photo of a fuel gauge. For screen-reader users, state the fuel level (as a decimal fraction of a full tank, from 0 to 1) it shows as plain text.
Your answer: 0.5
